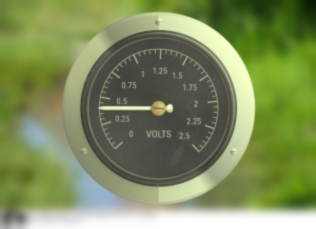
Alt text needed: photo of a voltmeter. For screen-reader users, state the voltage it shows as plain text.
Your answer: 0.4 V
